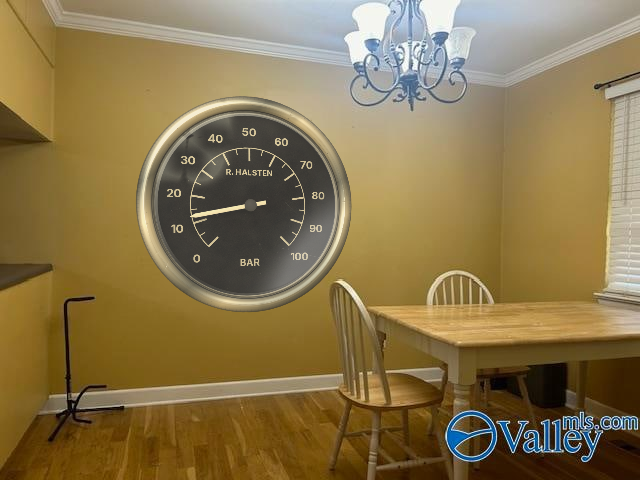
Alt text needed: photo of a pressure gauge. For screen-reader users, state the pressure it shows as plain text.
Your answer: 12.5 bar
